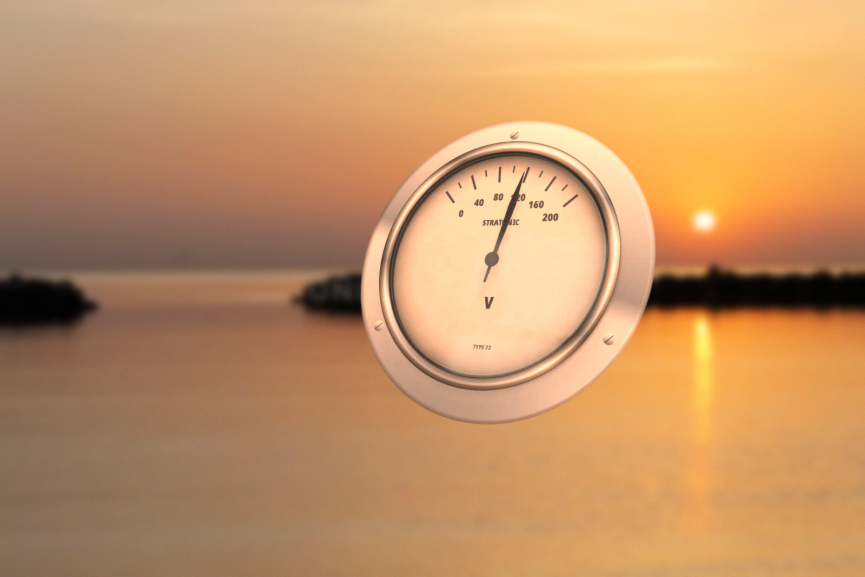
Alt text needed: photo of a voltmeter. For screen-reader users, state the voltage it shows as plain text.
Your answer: 120 V
